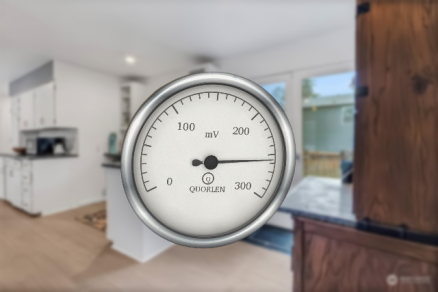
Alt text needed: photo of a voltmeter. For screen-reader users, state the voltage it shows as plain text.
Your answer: 255 mV
